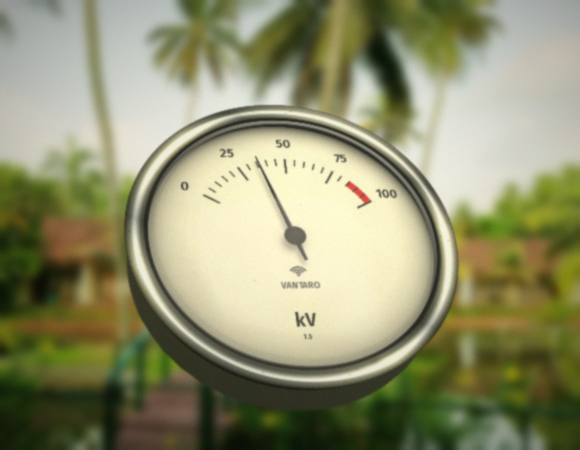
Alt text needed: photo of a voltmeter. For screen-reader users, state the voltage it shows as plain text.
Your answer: 35 kV
